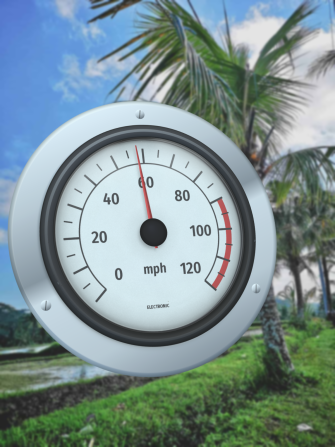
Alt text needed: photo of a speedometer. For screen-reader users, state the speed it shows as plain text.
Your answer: 57.5 mph
